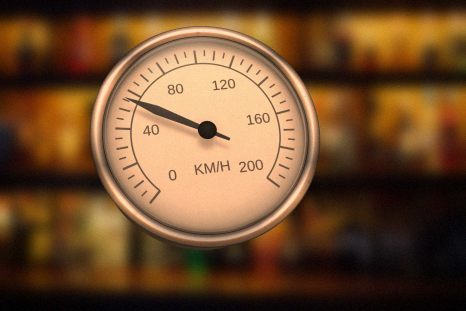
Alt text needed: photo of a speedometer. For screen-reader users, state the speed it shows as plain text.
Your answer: 55 km/h
